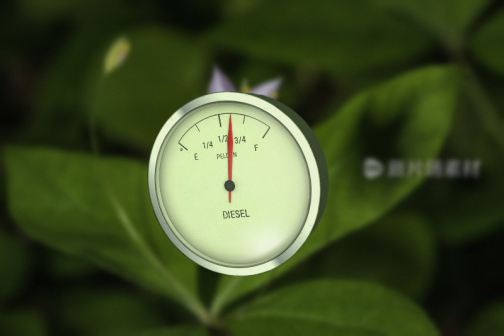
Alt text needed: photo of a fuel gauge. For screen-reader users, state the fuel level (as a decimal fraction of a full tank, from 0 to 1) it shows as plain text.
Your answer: 0.625
